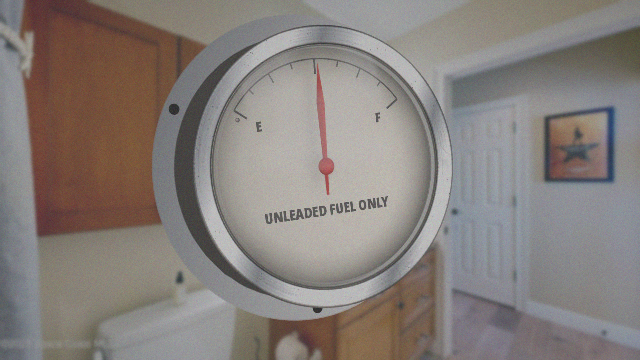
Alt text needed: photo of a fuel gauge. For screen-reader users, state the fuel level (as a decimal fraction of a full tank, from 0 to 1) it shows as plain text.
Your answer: 0.5
